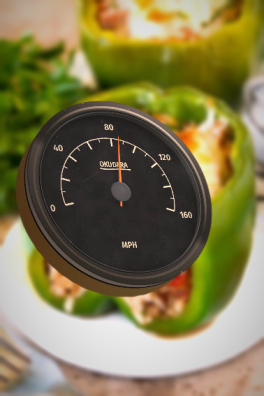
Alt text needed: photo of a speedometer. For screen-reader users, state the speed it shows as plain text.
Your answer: 85 mph
